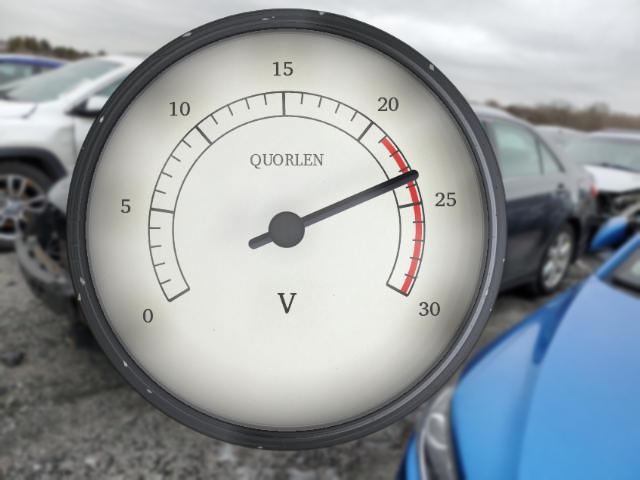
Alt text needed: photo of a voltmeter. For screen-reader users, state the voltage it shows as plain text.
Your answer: 23.5 V
